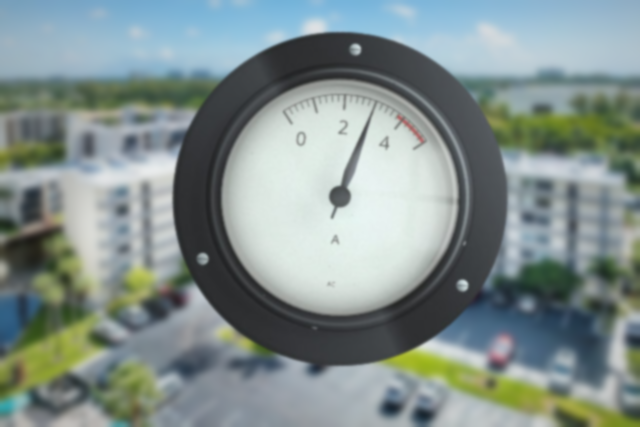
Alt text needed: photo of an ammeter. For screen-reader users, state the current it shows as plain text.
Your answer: 3 A
